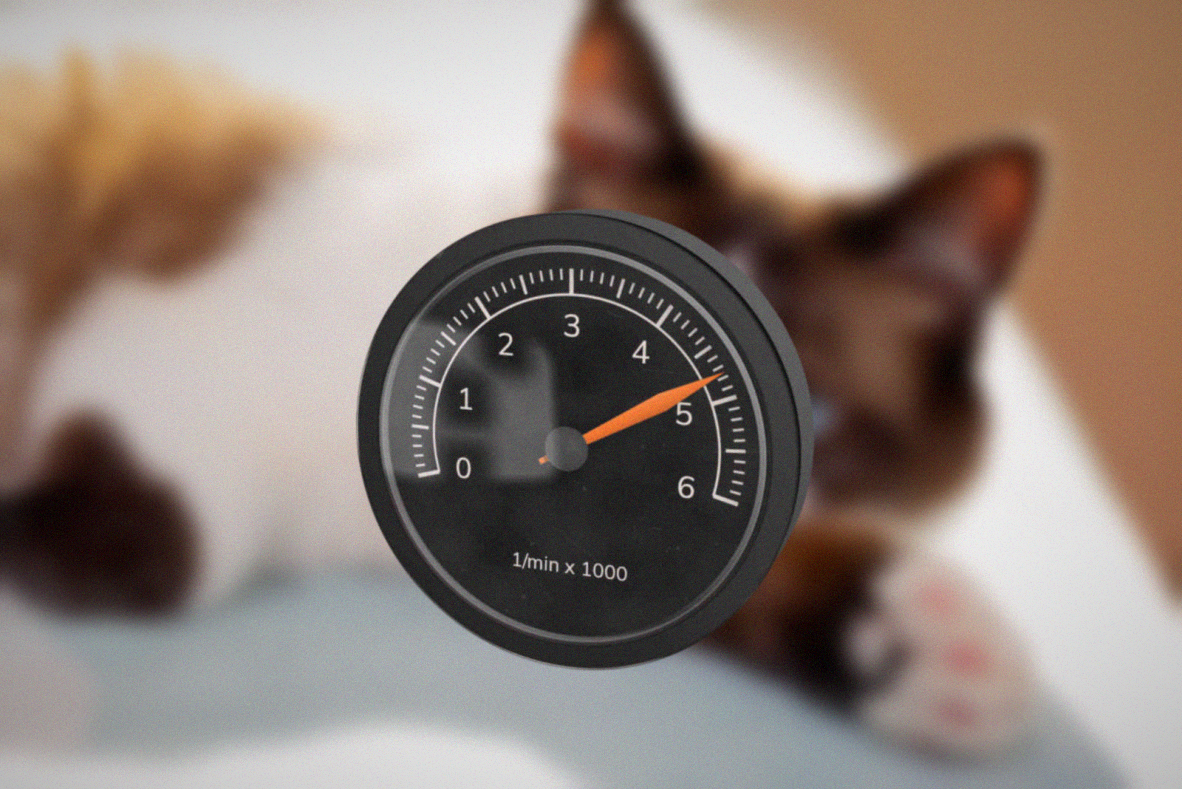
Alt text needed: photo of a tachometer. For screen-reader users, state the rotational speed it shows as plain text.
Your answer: 4750 rpm
